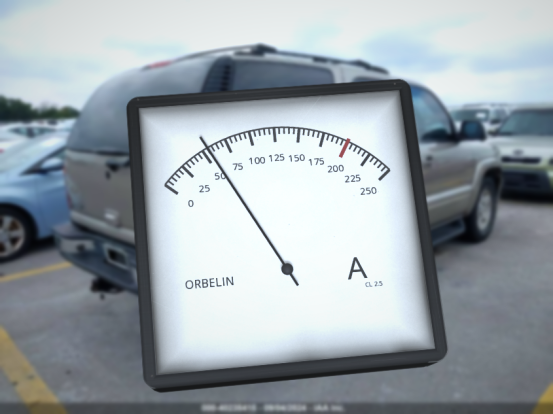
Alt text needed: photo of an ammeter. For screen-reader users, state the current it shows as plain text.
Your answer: 55 A
